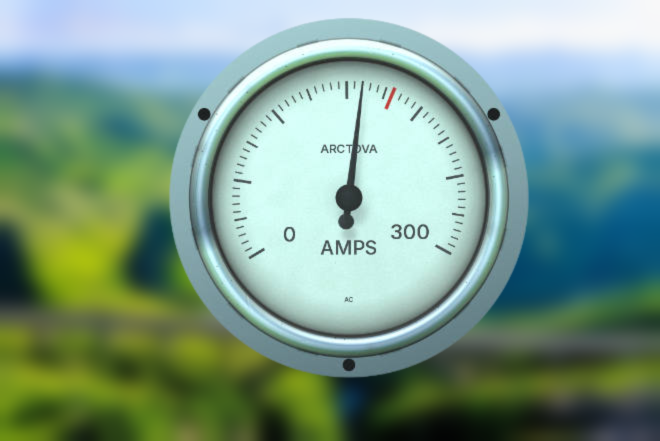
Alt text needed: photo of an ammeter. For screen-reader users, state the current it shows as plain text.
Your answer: 160 A
